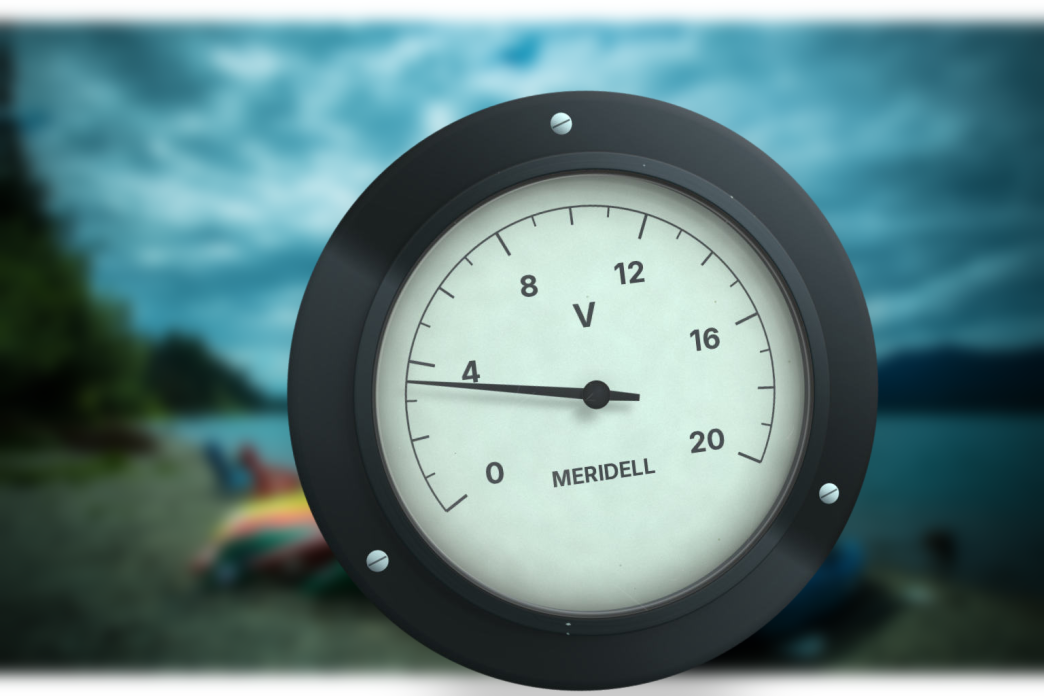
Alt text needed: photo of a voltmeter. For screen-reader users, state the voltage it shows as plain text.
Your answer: 3.5 V
